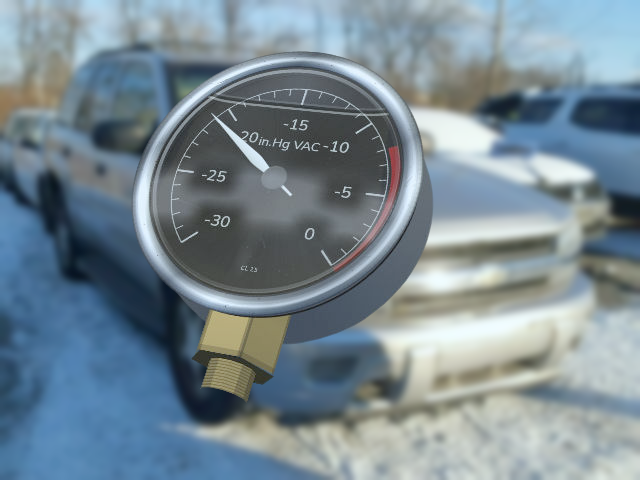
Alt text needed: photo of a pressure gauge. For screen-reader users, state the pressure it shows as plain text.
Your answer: -21 inHg
